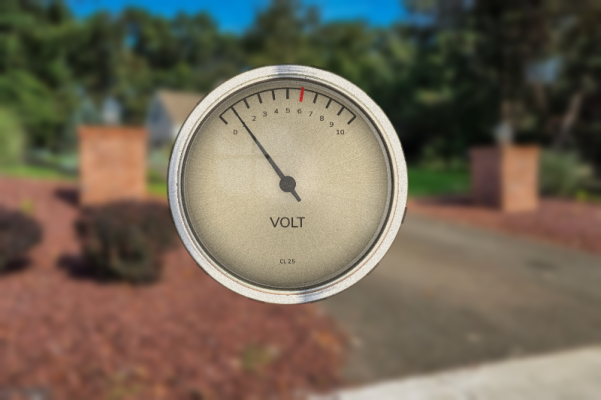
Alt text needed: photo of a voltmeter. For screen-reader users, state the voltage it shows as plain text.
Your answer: 1 V
